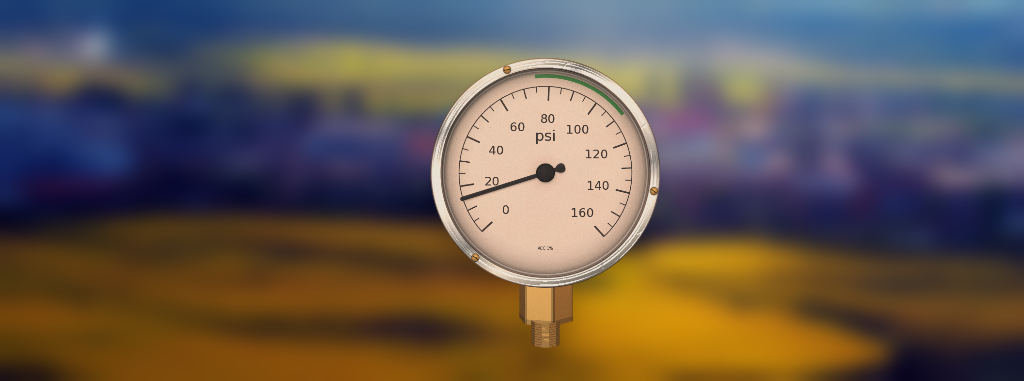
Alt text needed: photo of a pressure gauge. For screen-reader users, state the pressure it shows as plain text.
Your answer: 15 psi
